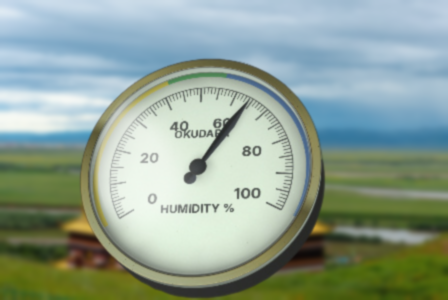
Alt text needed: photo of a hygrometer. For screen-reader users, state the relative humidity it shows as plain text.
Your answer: 65 %
